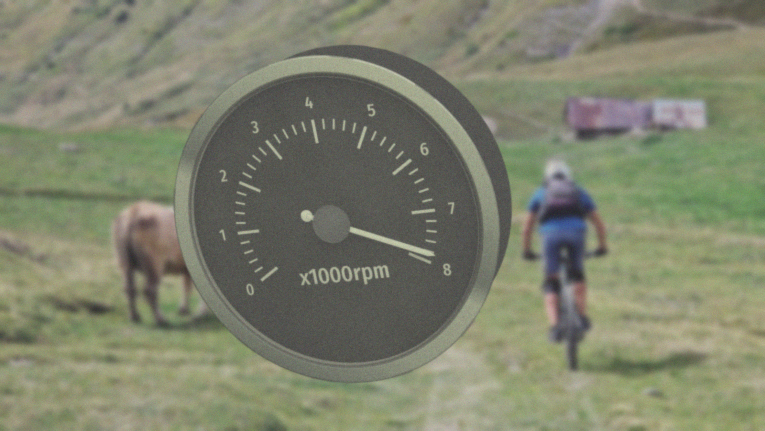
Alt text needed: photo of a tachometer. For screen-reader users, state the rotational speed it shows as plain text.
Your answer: 7800 rpm
